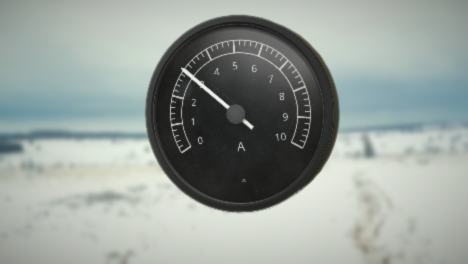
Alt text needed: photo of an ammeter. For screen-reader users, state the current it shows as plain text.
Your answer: 3 A
